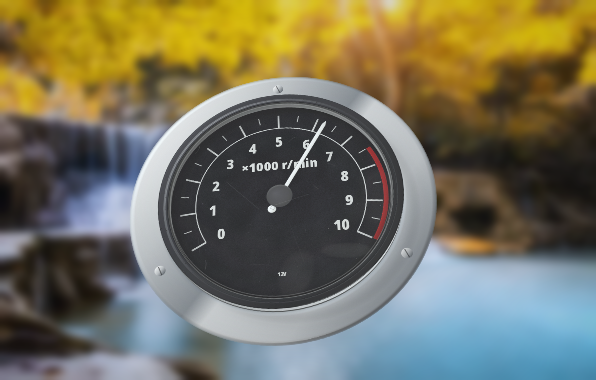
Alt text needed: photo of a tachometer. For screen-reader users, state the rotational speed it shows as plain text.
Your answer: 6250 rpm
